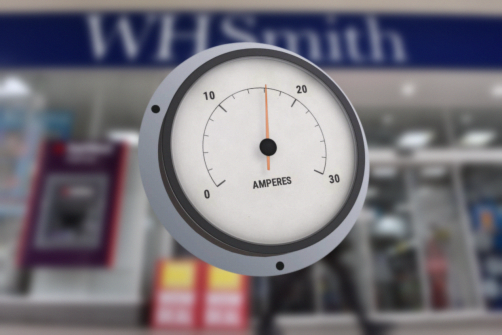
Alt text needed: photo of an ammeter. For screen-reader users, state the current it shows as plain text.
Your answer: 16 A
